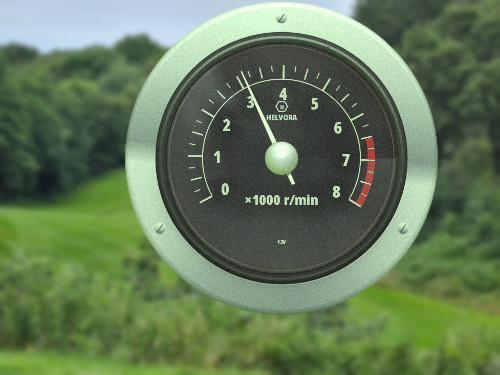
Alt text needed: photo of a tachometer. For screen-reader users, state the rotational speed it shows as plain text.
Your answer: 3125 rpm
